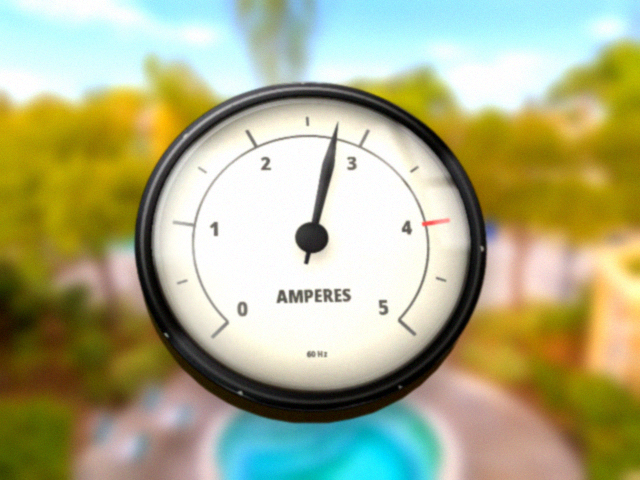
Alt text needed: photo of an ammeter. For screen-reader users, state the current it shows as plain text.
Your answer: 2.75 A
